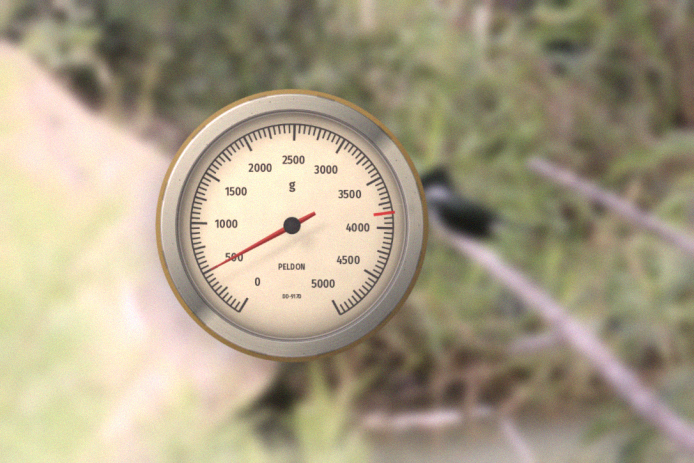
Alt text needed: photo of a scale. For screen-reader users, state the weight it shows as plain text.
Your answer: 500 g
